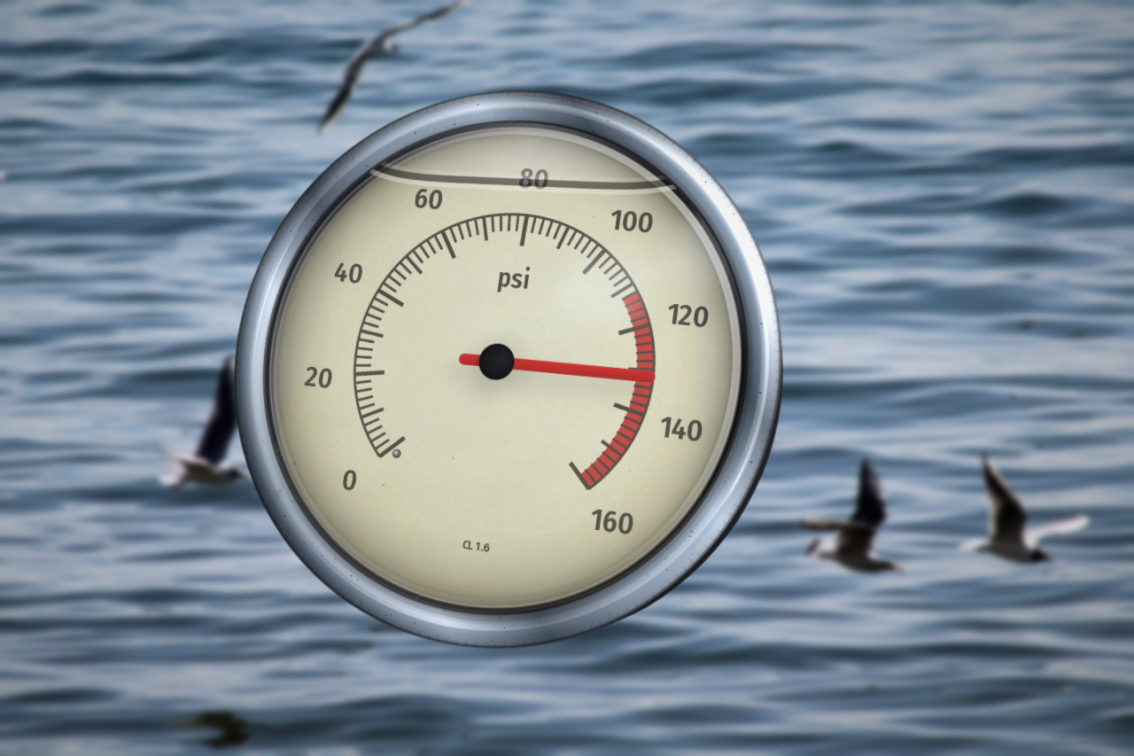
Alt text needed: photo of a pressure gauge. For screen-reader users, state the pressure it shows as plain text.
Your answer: 132 psi
